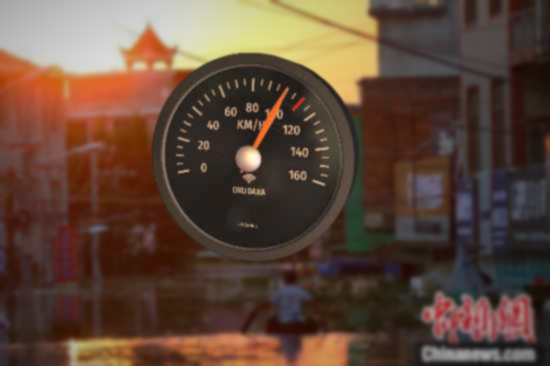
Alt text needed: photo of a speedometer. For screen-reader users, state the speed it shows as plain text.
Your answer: 100 km/h
